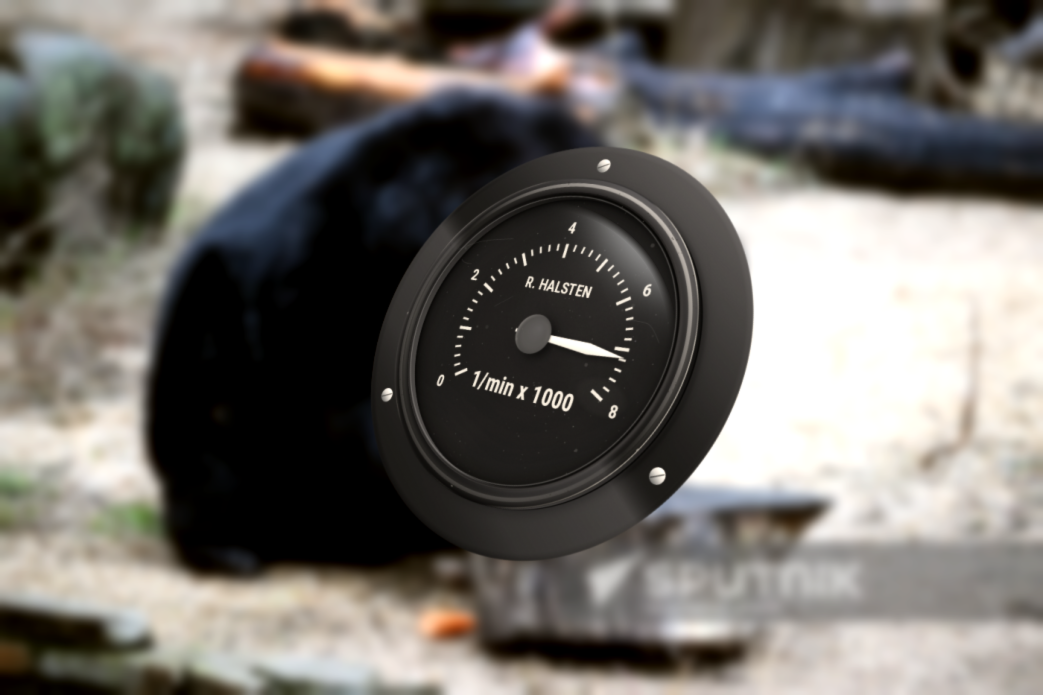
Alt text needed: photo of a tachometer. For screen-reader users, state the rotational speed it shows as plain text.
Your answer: 7200 rpm
